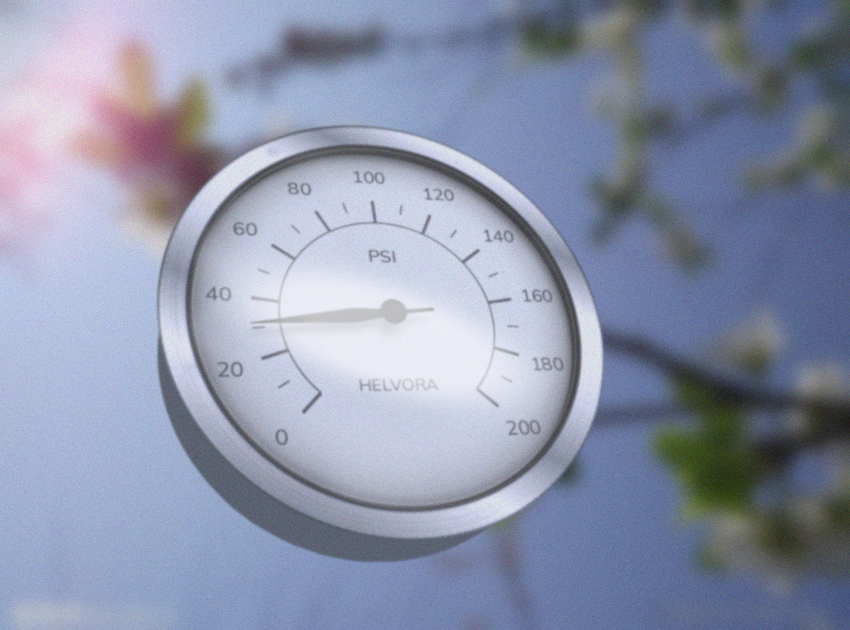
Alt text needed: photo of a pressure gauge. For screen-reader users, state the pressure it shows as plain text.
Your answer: 30 psi
